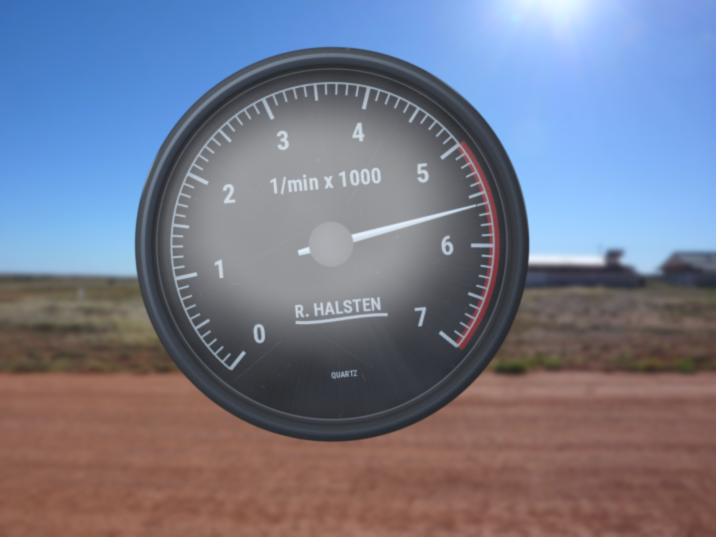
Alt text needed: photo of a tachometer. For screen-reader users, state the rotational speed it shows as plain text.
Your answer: 5600 rpm
